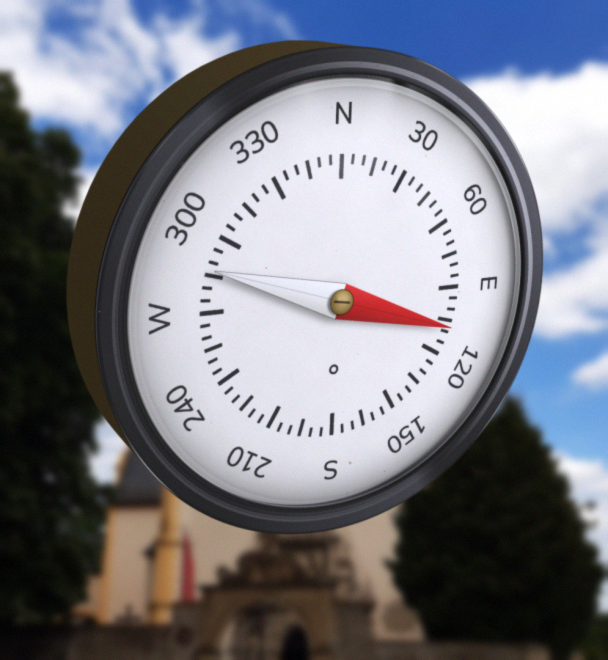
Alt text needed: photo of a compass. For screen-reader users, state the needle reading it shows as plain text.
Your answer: 107.5 °
